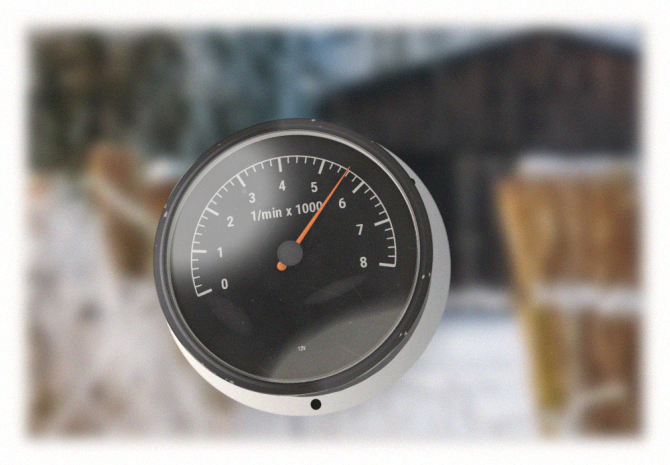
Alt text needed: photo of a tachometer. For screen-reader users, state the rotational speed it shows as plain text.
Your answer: 5600 rpm
